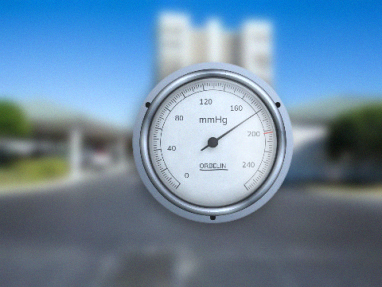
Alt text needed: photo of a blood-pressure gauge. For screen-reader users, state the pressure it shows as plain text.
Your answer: 180 mmHg
